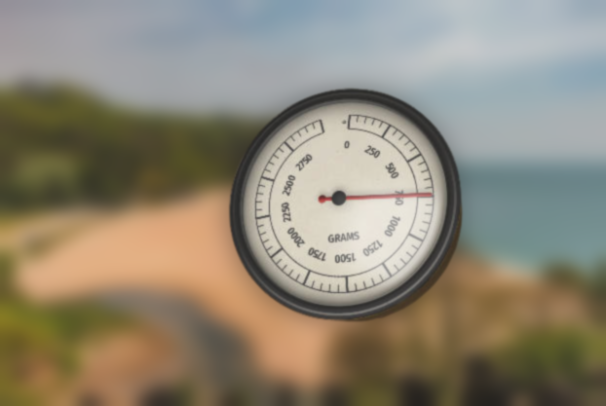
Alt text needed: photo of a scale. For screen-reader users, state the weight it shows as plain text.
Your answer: 750 g
